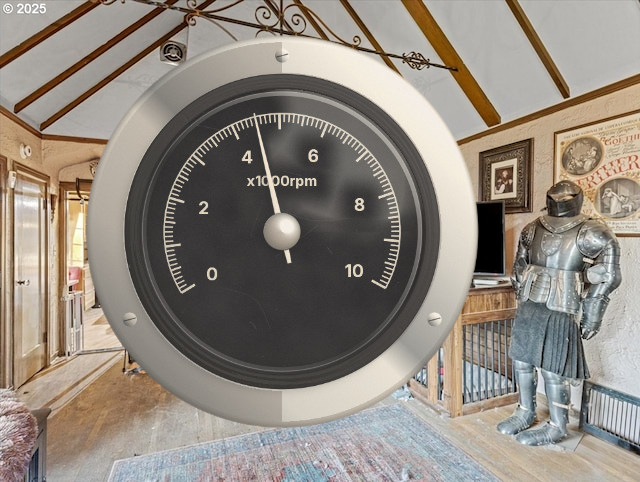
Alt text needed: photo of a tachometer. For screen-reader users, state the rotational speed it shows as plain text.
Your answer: 4500 rpm
